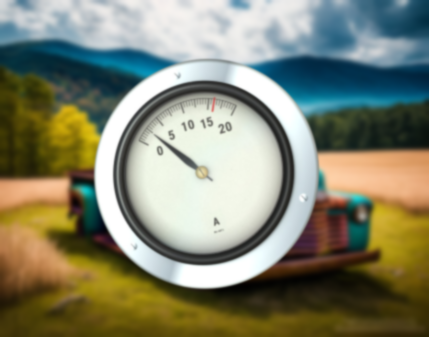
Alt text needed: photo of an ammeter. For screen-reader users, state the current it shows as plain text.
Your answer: 2.5 A
